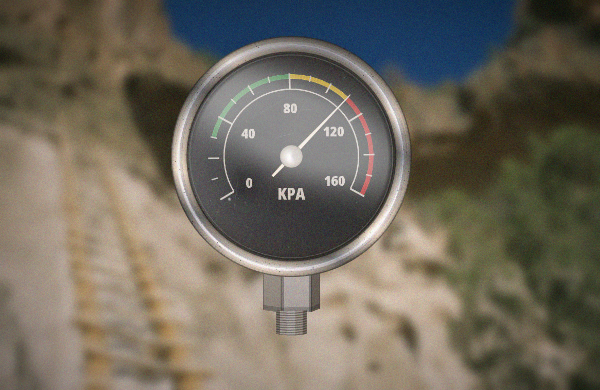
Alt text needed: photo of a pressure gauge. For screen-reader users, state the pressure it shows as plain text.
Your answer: 110 kPa
